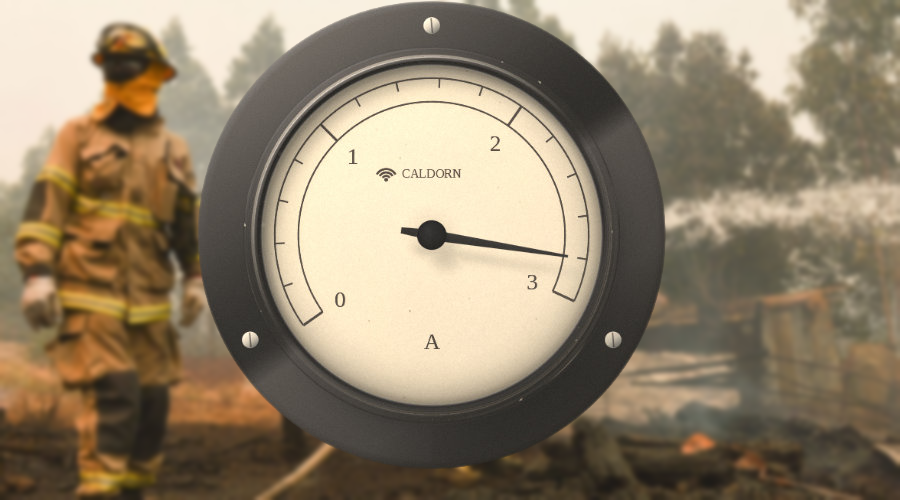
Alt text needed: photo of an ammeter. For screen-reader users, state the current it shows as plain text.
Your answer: 2.8 A
